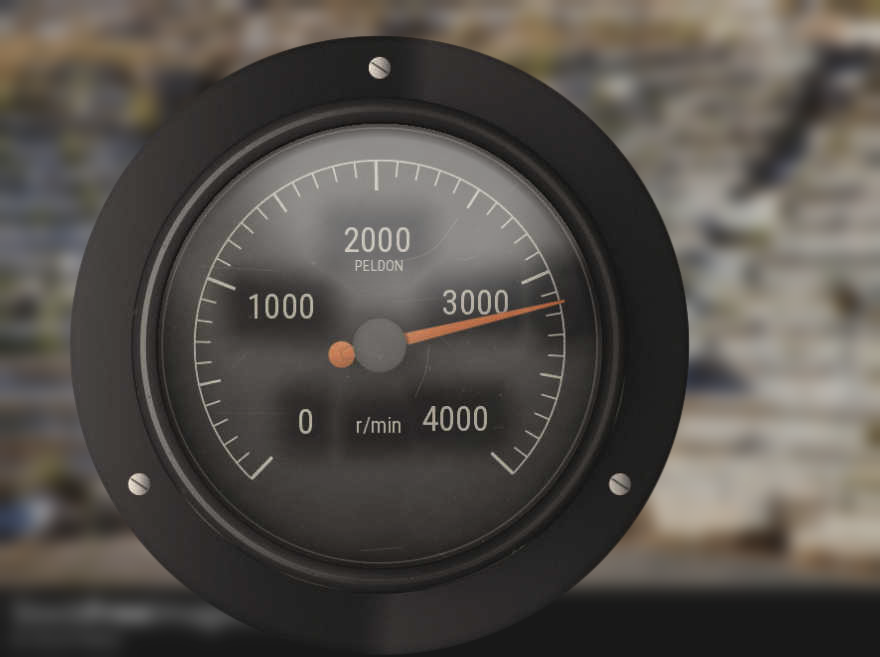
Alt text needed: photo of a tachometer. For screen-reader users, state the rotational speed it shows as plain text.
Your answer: 3150 rpm
